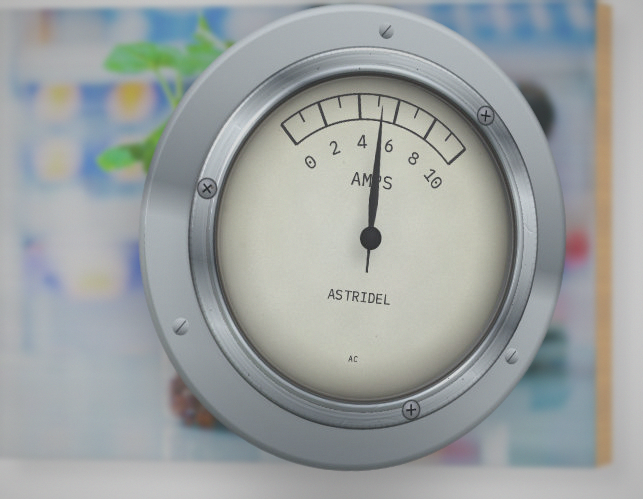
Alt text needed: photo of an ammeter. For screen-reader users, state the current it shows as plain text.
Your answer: 5 A
